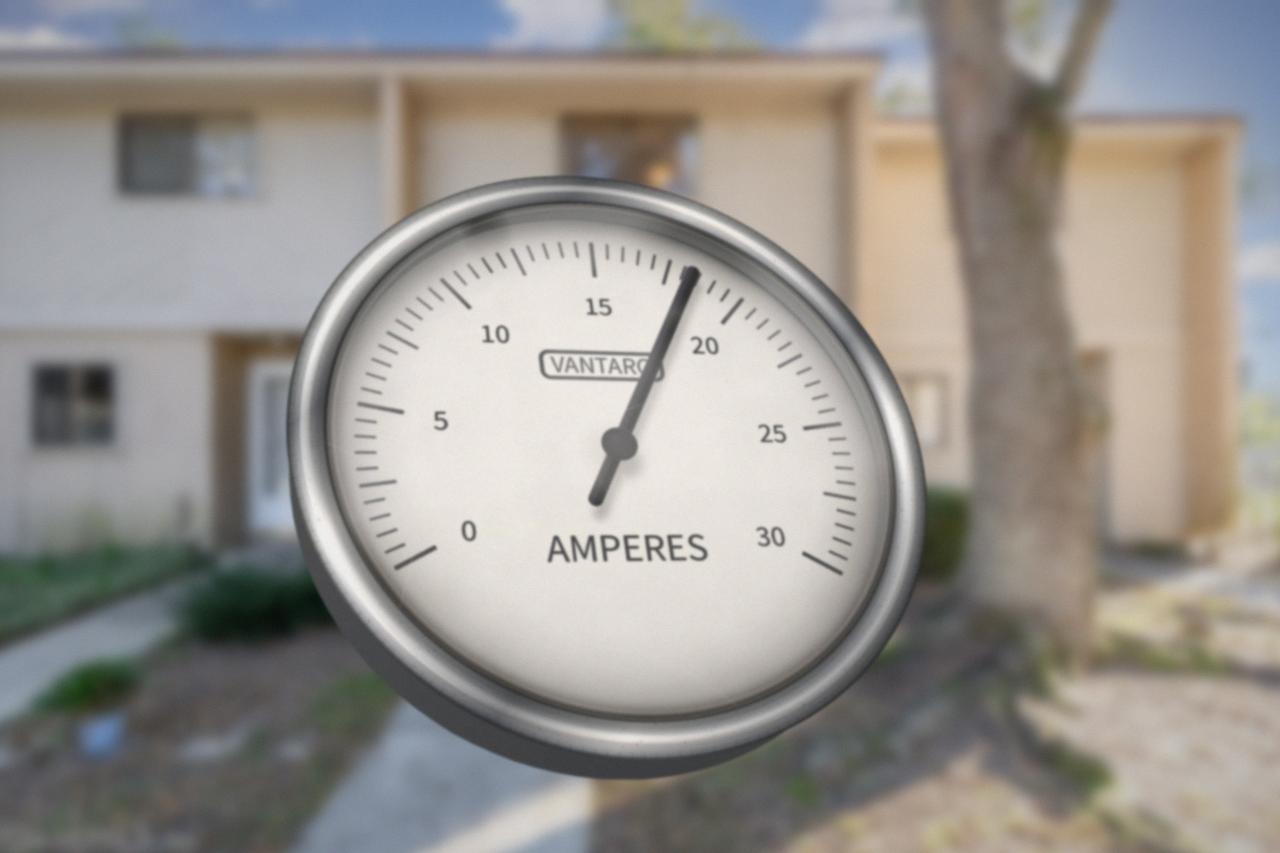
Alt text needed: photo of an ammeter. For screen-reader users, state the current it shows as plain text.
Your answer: 18.25 A
